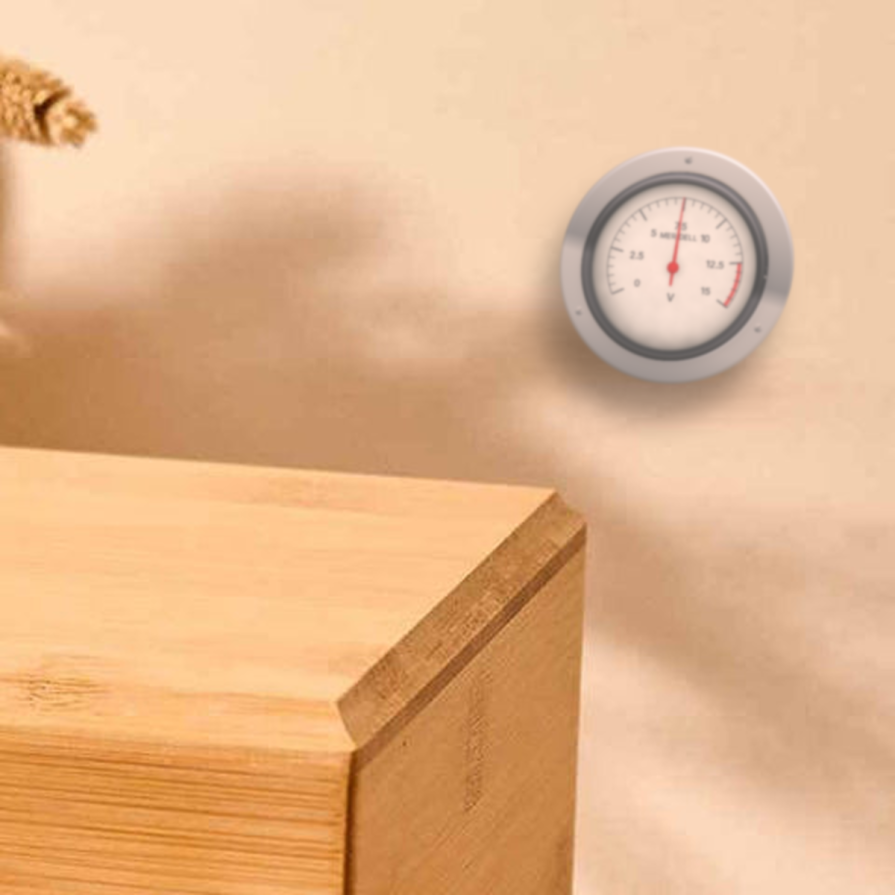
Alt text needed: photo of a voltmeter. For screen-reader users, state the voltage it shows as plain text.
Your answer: 7.5 V
